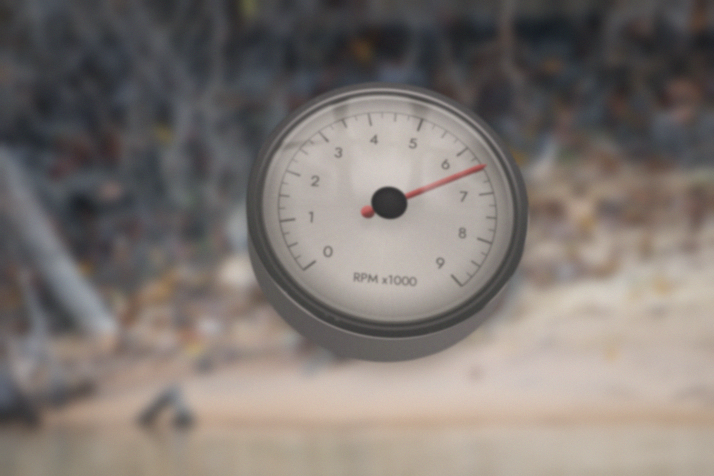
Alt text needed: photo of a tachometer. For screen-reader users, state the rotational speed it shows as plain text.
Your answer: 6500 rpm
